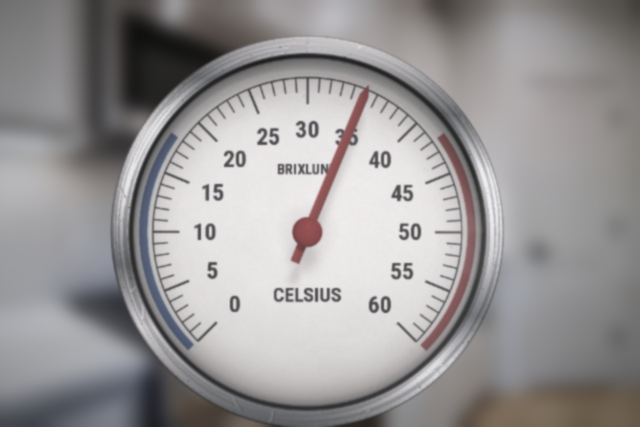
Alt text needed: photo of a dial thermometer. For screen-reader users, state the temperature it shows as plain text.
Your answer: 35 °C
